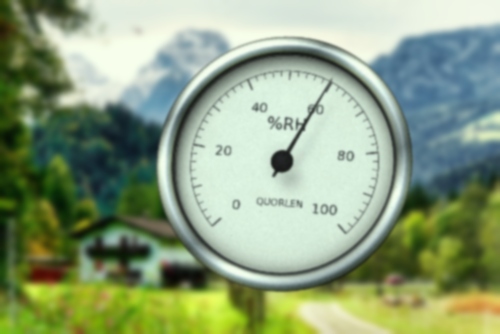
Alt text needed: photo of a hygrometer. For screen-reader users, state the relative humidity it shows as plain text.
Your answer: 60 %
